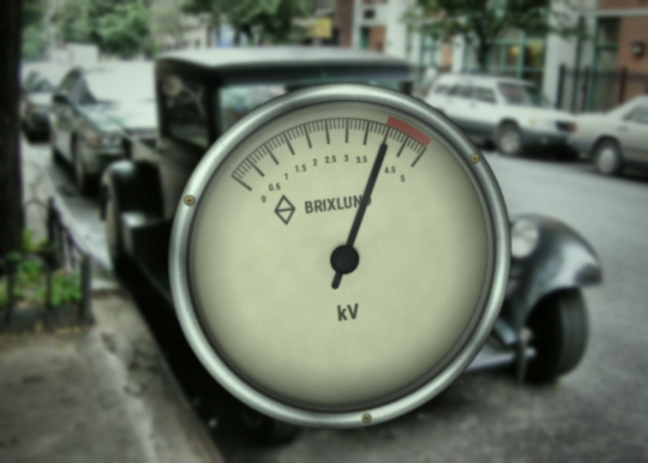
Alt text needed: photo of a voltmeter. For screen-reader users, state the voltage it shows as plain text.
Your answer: 4 kV
